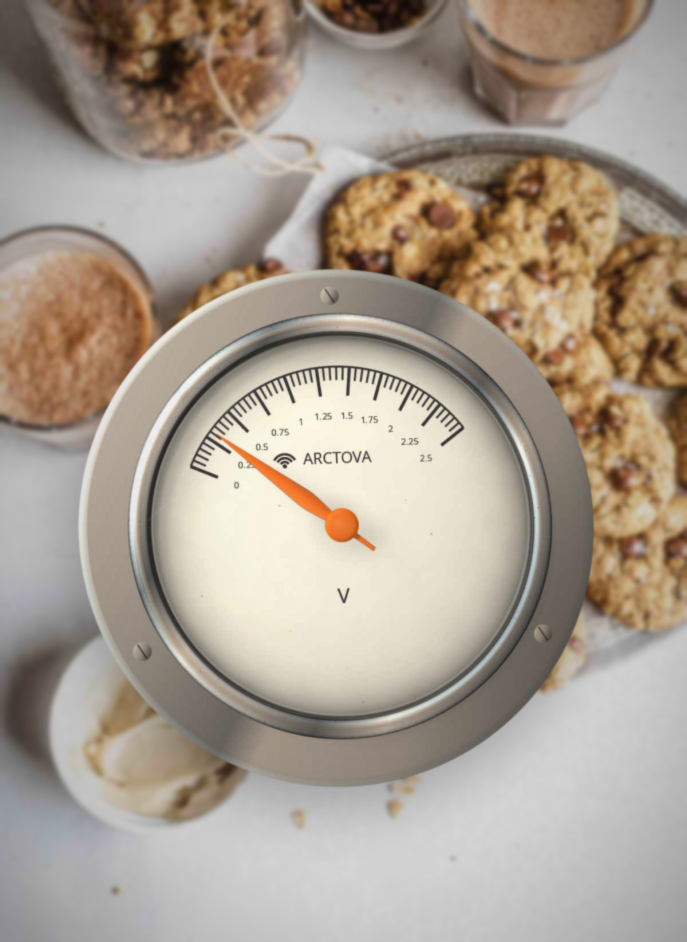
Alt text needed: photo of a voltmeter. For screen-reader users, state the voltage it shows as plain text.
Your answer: 0.3 V
